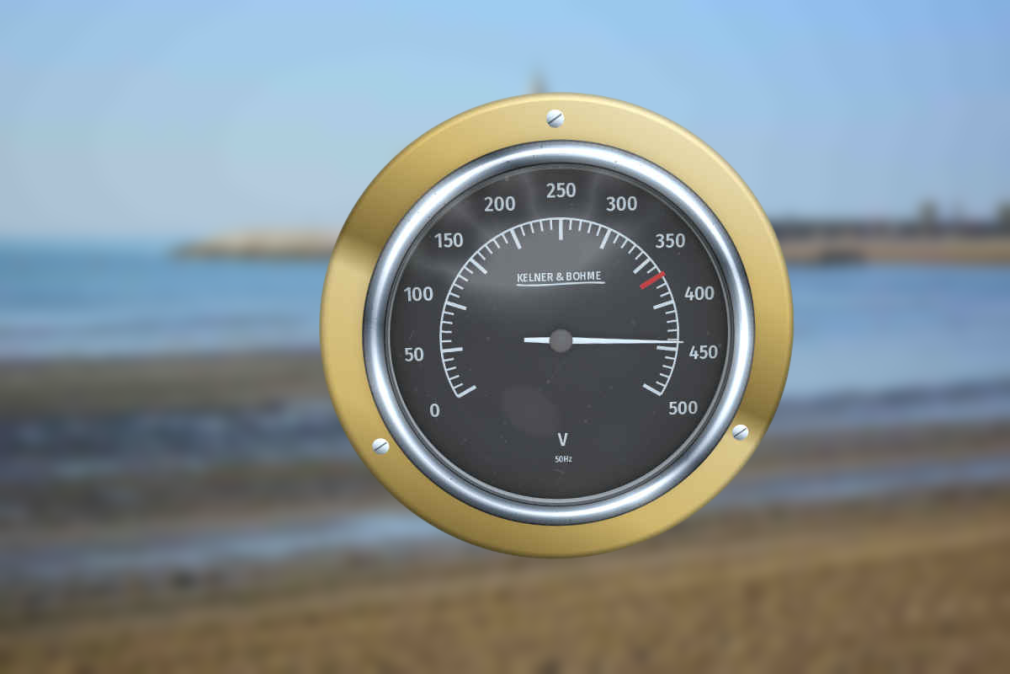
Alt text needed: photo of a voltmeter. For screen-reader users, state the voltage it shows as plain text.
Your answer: 440 V
